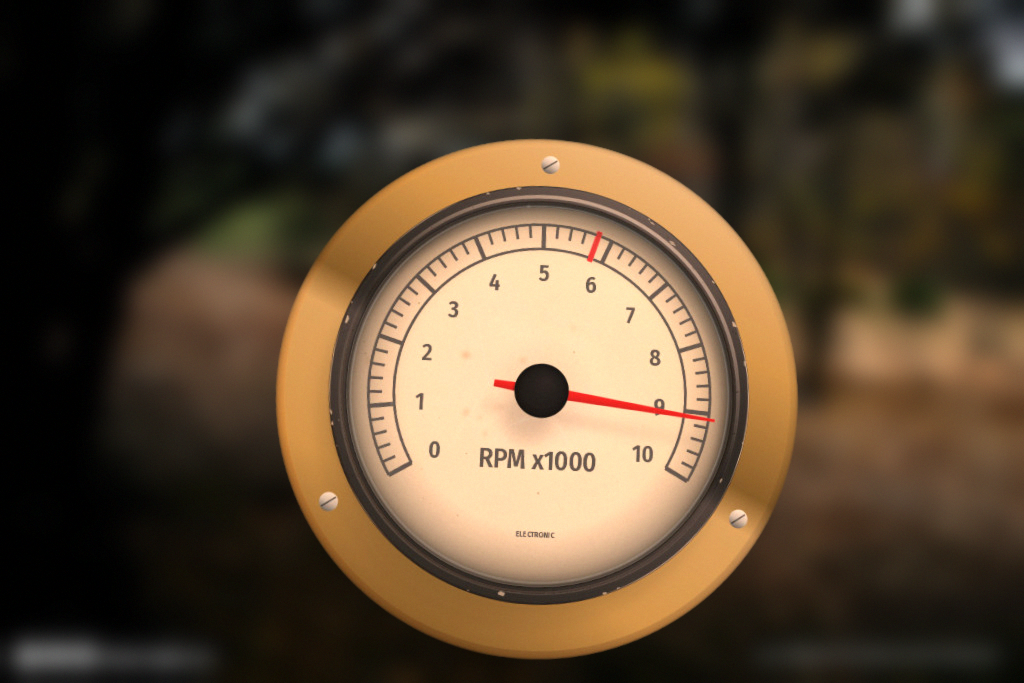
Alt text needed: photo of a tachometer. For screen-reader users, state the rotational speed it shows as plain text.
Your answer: 9100 rpm
